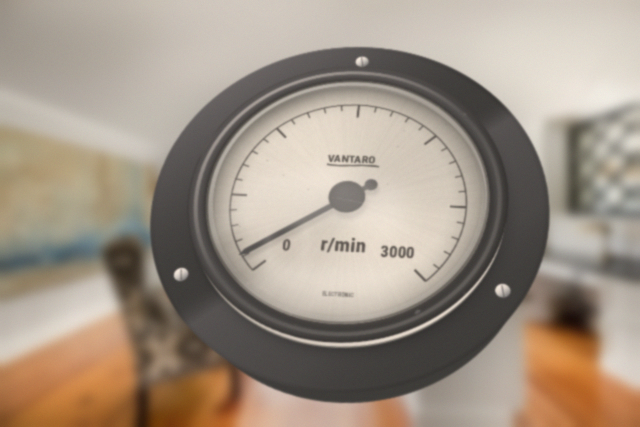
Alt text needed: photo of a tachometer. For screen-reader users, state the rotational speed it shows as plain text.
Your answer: 100 rpm
